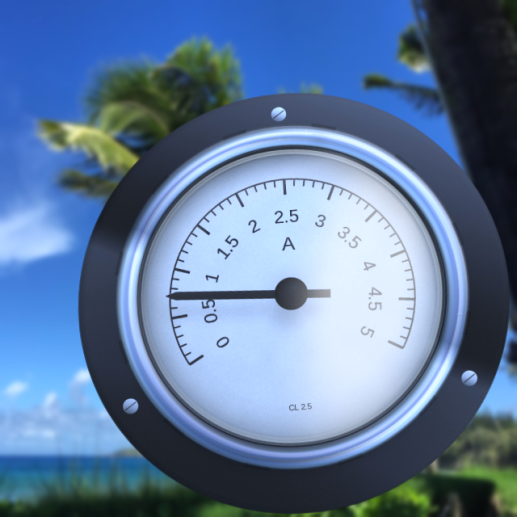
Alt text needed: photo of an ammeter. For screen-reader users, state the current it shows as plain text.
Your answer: 0.7 A
